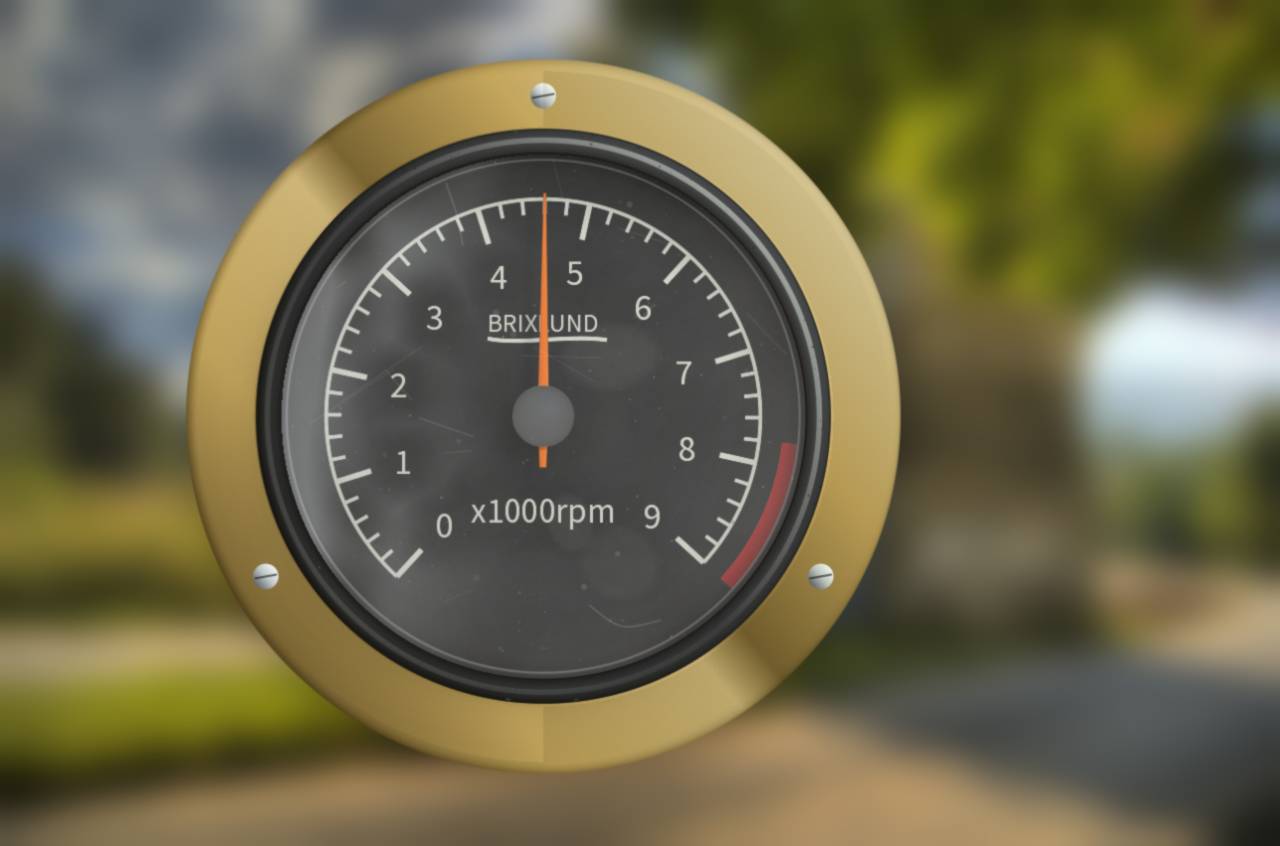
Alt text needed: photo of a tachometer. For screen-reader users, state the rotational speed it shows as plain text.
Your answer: 4600 rpm
